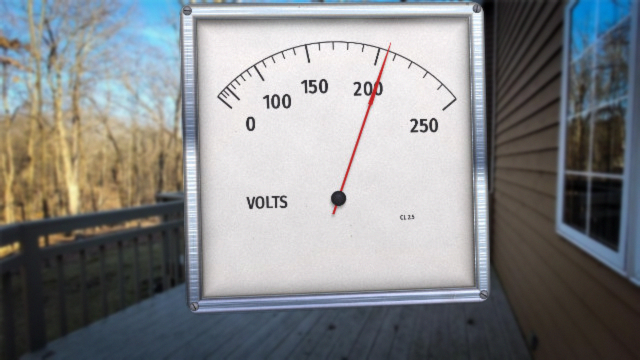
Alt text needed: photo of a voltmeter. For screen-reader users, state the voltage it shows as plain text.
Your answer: 205 V
